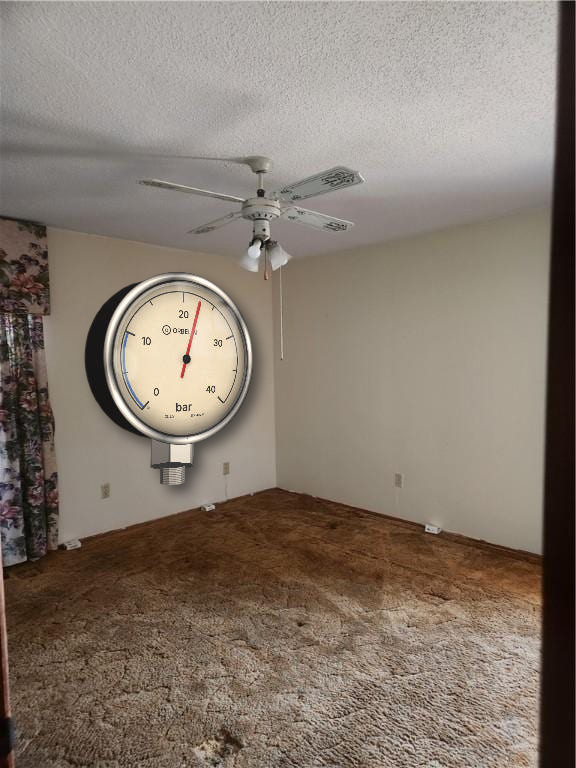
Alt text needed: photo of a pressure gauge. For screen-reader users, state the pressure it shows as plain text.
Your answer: 22.5 bar
